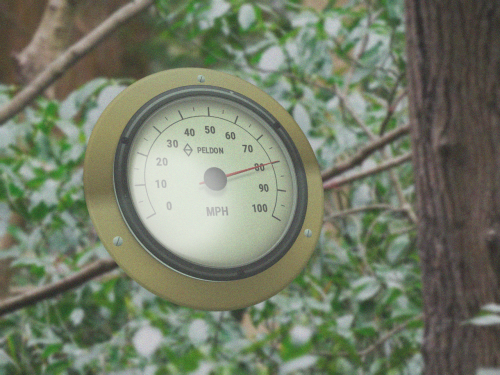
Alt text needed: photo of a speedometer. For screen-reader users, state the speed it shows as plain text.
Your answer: 80 mph
